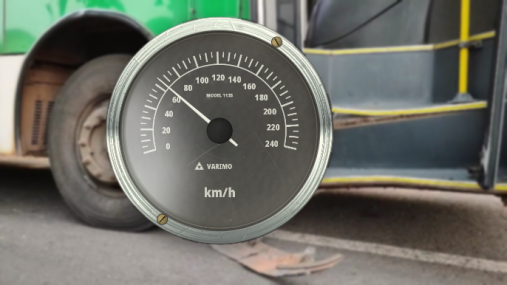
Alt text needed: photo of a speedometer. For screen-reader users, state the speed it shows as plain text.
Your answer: 65 km/h
